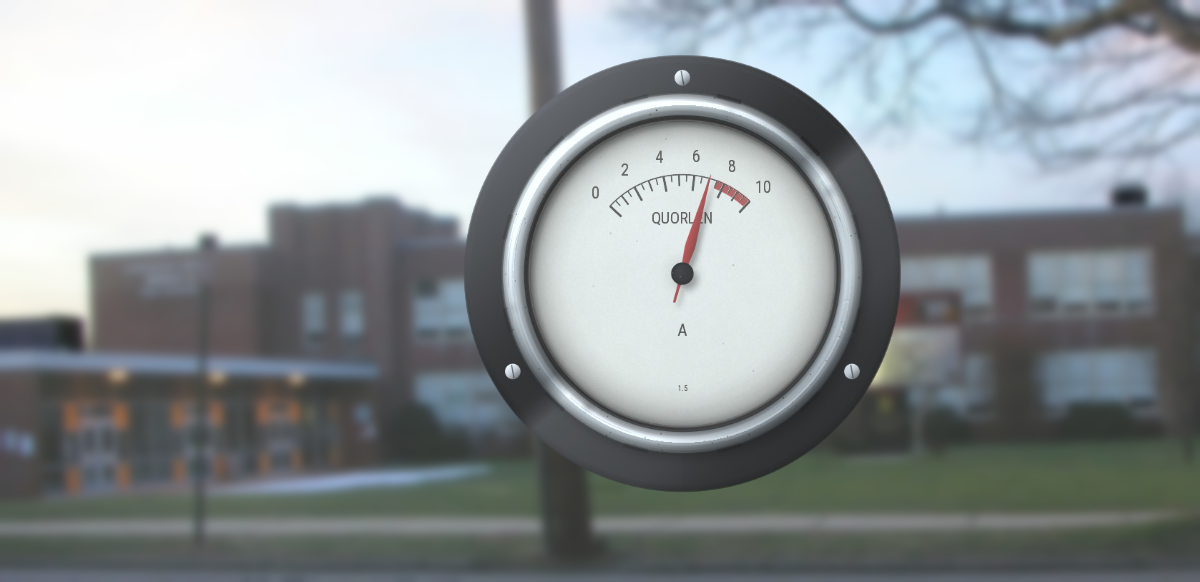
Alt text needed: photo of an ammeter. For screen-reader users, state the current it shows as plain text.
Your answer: 7 A
